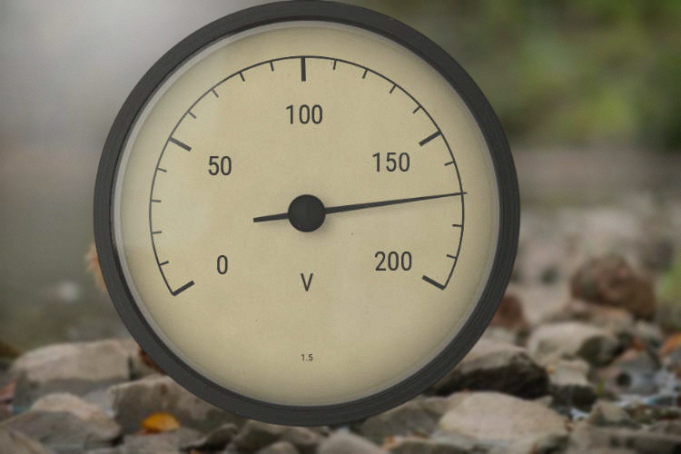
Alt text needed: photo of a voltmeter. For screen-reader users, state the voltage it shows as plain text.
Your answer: 170 V
